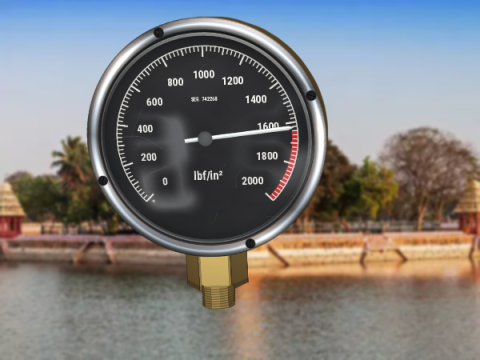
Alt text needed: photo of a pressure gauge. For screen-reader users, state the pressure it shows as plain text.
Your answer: 1620 psi
